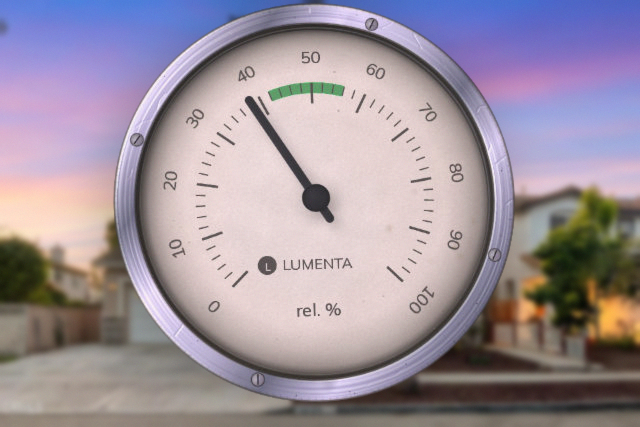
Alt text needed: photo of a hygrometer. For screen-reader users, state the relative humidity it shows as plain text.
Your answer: 38 %
